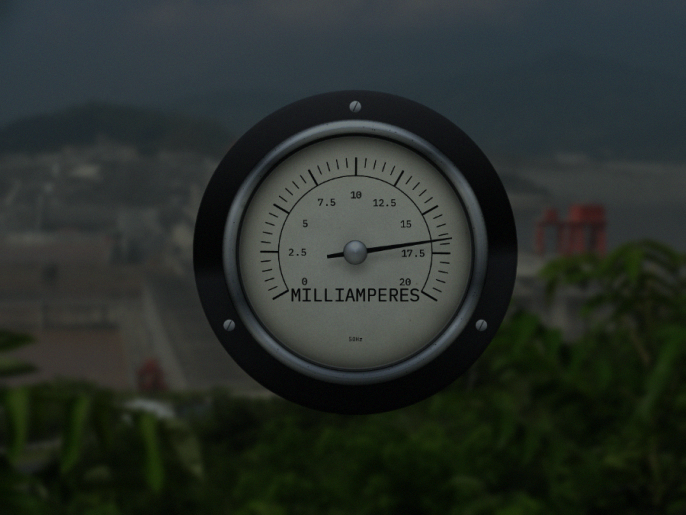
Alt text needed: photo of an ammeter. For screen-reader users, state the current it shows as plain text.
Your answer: 16.75 mA
